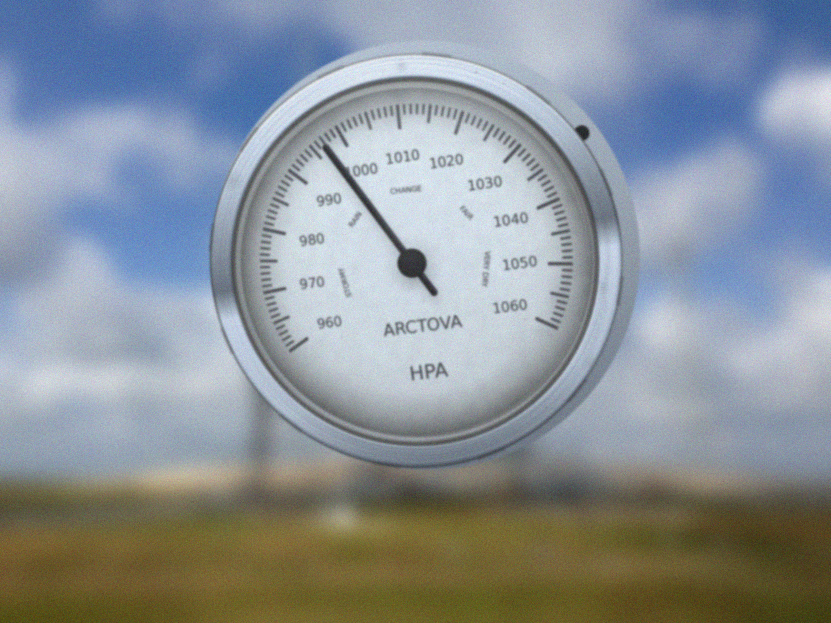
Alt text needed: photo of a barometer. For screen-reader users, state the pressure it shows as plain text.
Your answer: 997 hPa
